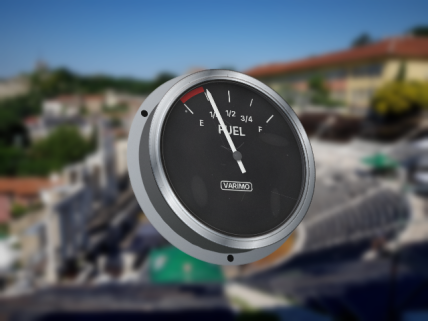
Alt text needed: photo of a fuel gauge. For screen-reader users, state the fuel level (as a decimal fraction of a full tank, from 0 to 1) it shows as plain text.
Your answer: 0.25
